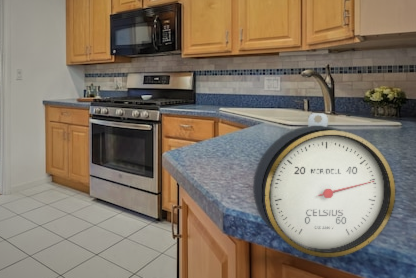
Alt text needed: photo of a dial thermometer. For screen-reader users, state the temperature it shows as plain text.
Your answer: 45 °C
